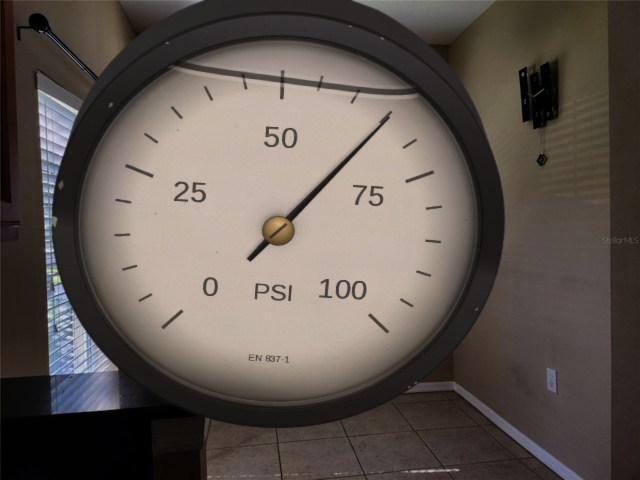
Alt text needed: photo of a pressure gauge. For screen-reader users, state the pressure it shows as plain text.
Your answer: 65 psi
